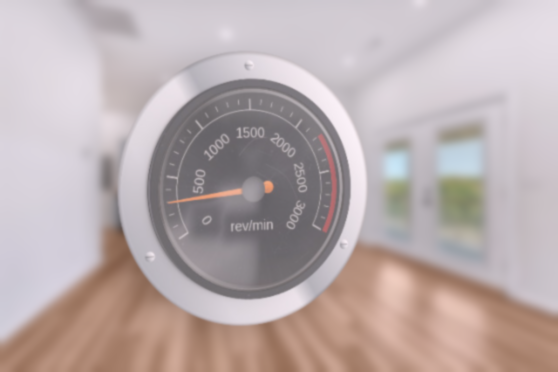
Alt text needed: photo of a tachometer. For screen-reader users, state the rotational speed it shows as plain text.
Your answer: 300 rpm
